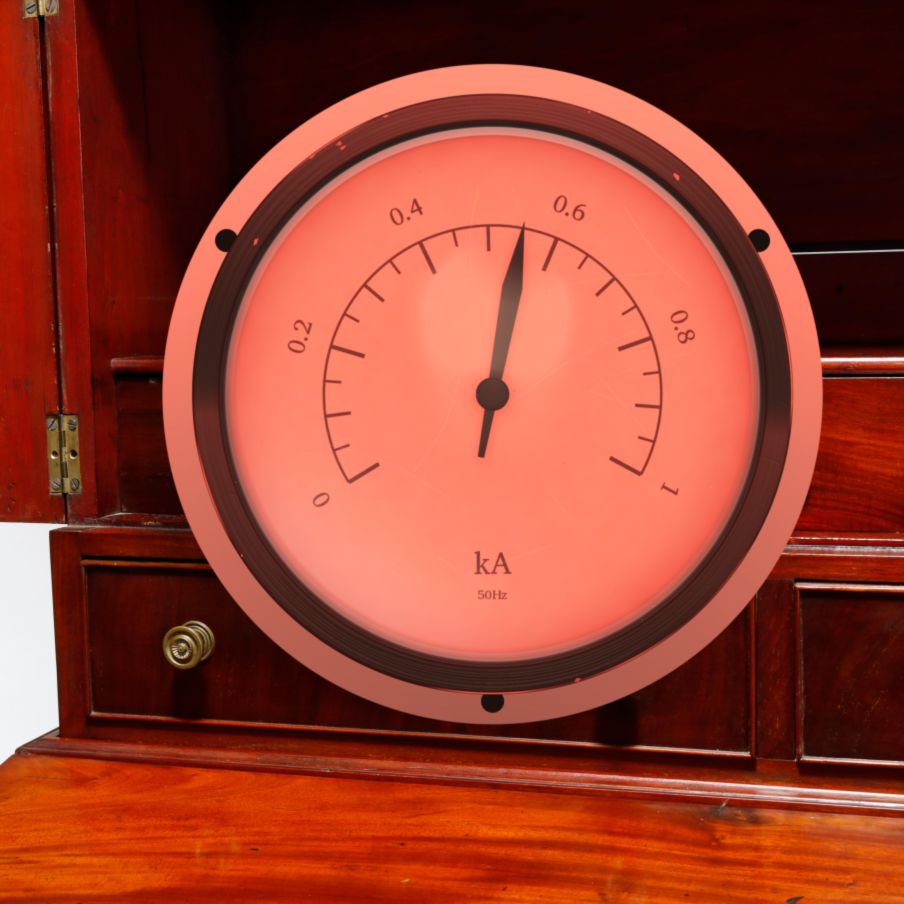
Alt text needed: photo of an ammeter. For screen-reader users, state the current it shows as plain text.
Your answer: 0.55 kA
